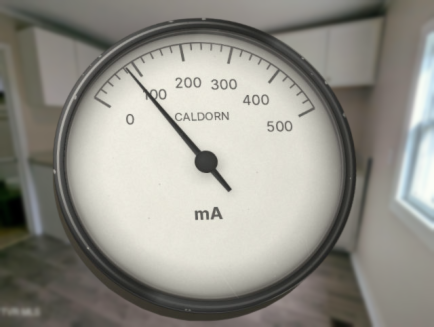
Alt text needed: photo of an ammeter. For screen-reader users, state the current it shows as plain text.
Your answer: 80 mA
